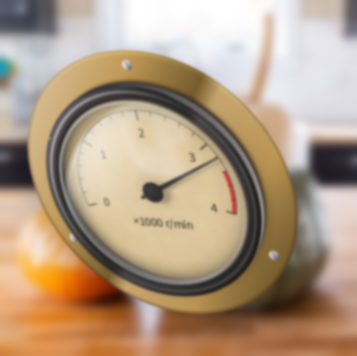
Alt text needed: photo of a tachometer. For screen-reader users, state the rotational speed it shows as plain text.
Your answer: 3200 rpm
